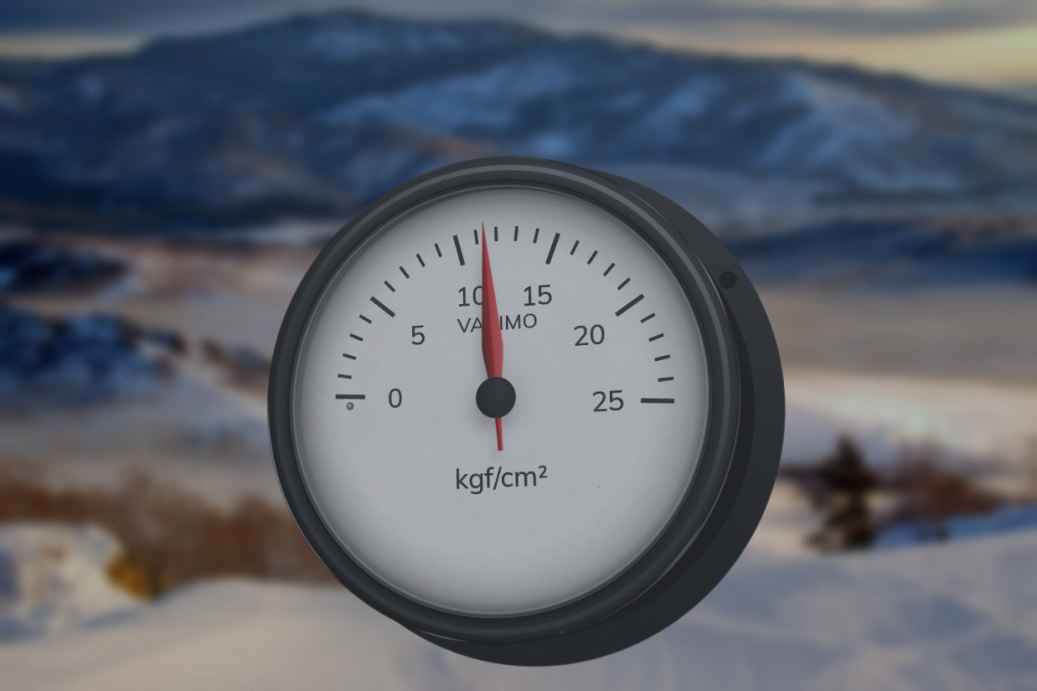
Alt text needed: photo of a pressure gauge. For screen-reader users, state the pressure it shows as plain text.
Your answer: 11.5 kg/cm²
